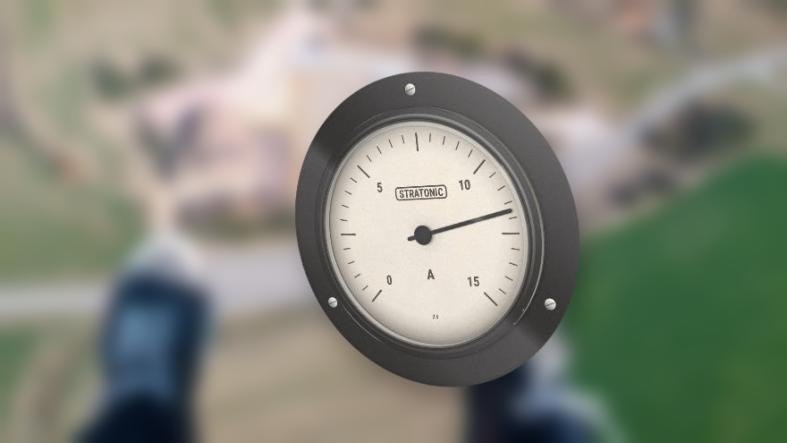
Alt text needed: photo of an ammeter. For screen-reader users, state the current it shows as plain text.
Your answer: 11.75 A
